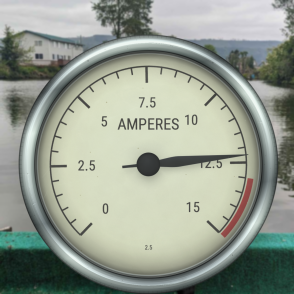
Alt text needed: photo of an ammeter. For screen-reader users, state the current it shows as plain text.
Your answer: 12.25 A
